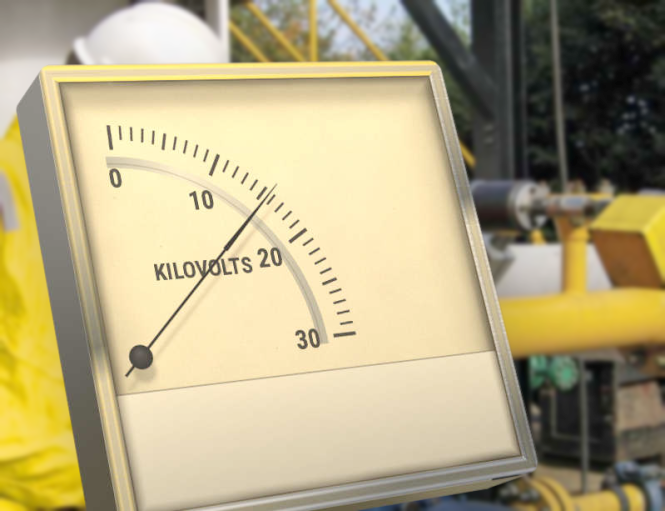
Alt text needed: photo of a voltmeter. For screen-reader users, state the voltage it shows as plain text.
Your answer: 15.5 kV
